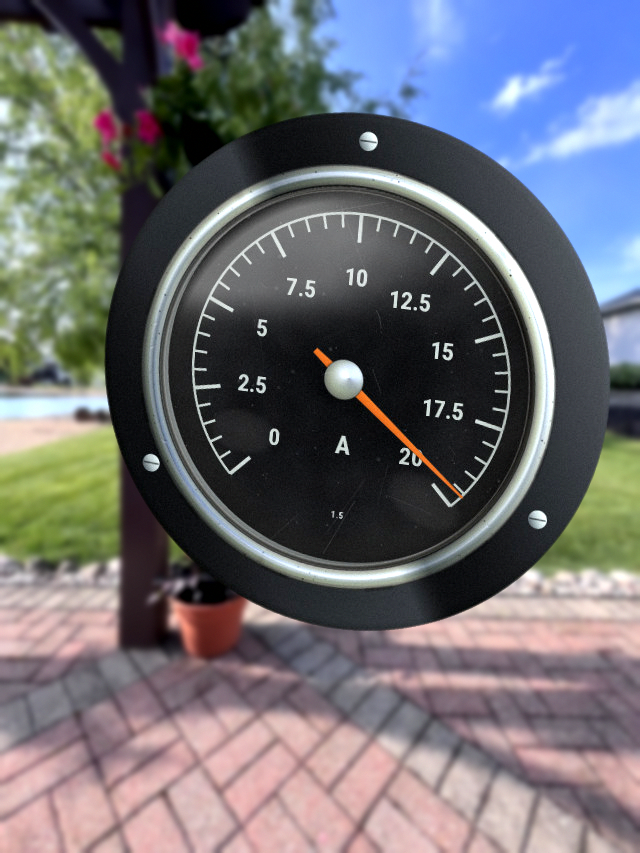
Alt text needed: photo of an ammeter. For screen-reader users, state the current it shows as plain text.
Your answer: 19.5 A
